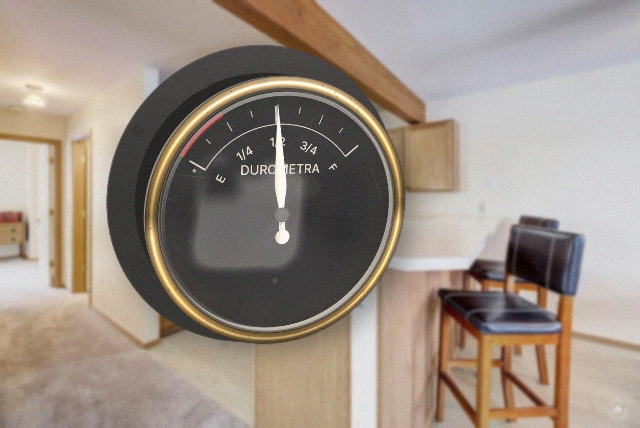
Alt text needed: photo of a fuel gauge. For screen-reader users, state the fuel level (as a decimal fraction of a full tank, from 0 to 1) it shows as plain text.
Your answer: 0.5
